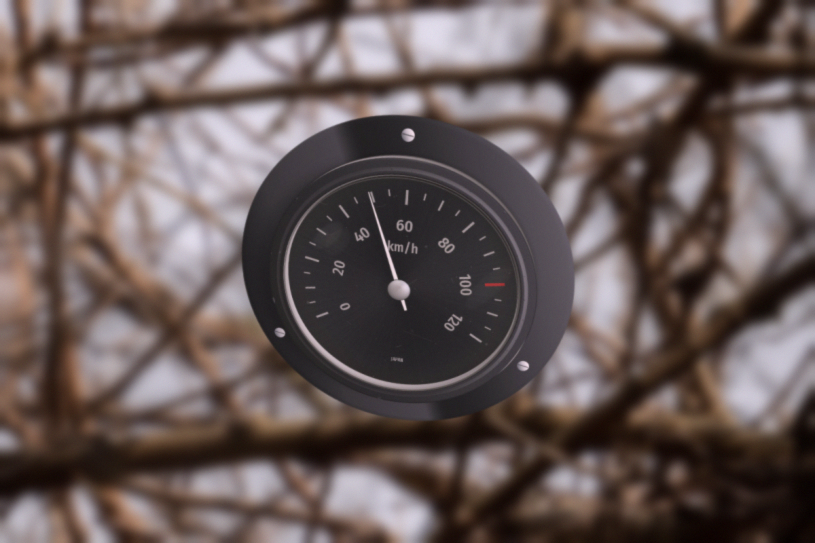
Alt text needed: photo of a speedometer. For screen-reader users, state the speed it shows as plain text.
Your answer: 50 km/h
